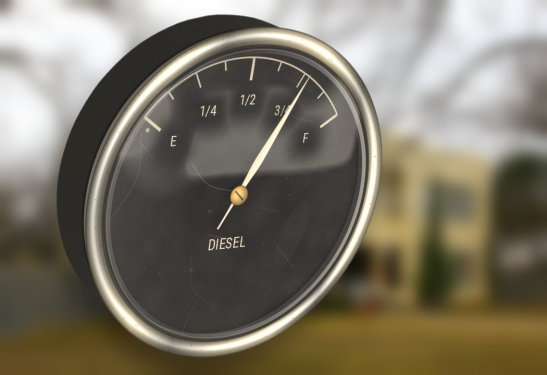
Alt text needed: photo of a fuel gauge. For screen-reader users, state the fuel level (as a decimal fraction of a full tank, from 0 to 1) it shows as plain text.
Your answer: 0.75
